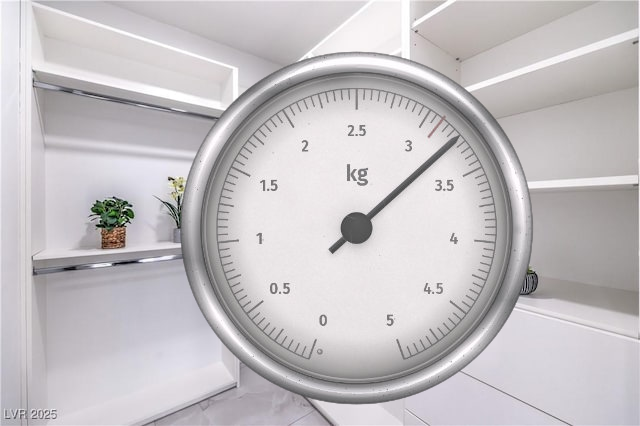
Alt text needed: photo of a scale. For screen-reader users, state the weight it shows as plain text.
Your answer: 3.25 kg
